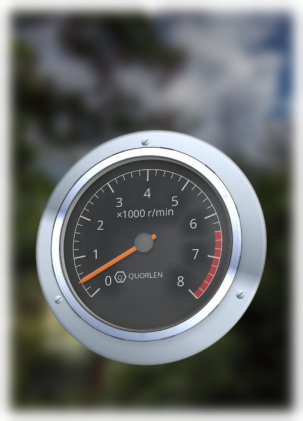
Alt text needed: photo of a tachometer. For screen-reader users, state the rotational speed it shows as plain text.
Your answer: 400 rpm
